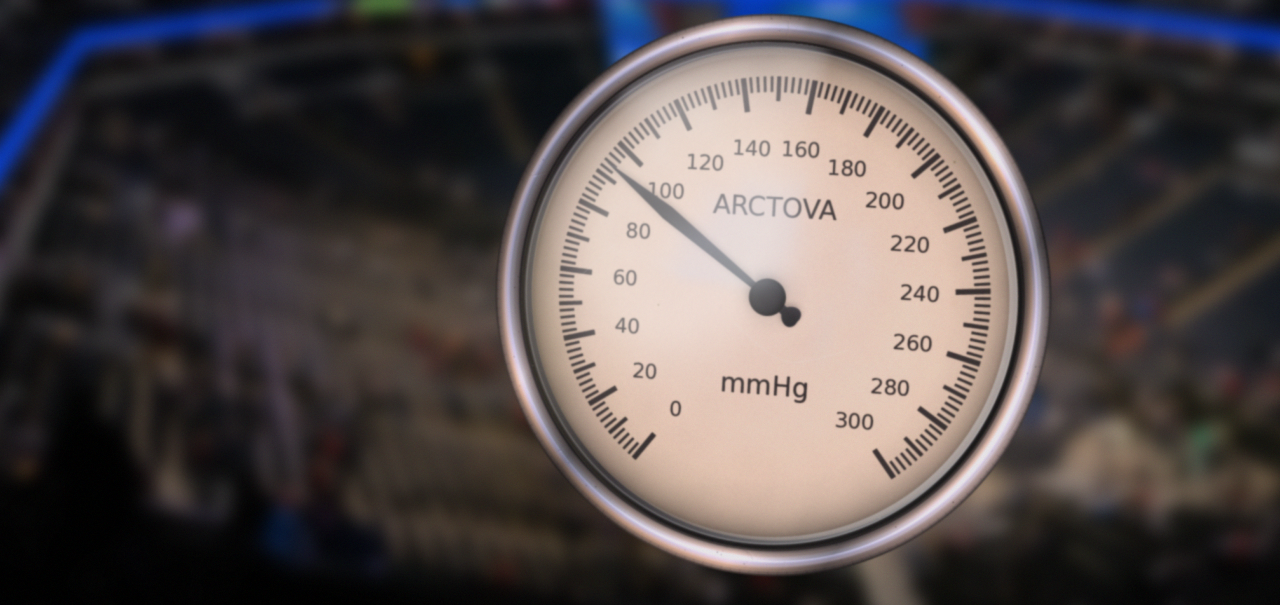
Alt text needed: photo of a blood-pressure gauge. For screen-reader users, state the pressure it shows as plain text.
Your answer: 94 mmHg
